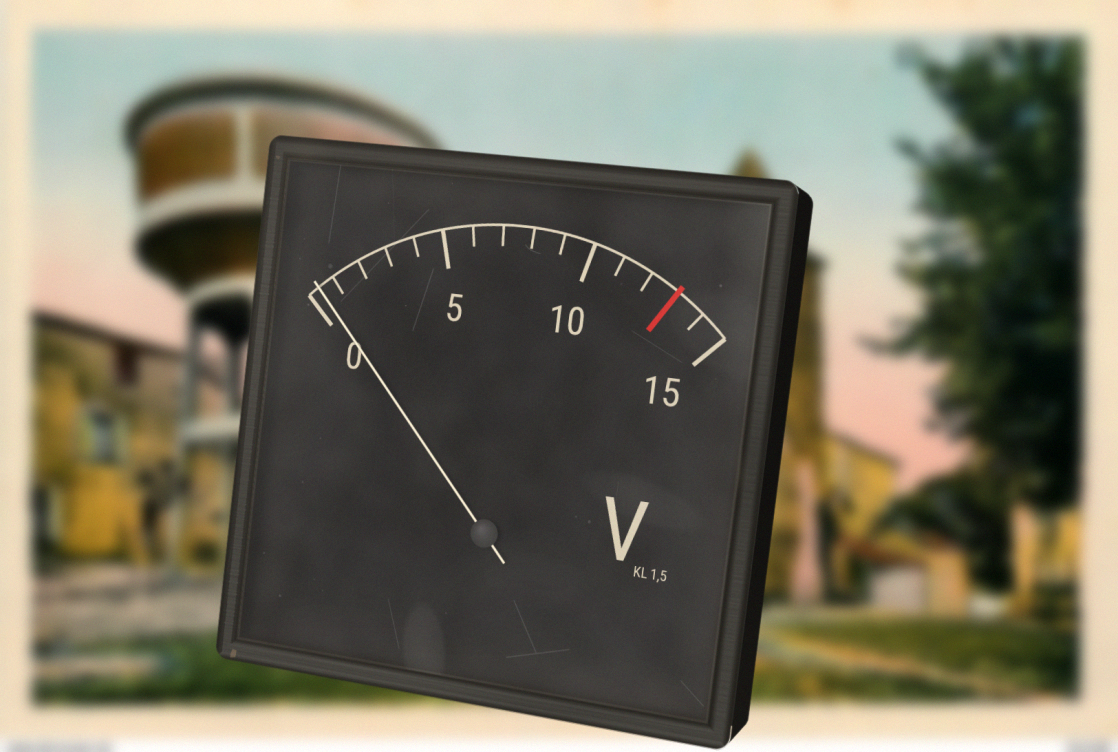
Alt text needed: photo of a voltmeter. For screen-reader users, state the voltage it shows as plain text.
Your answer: 0.5 V
